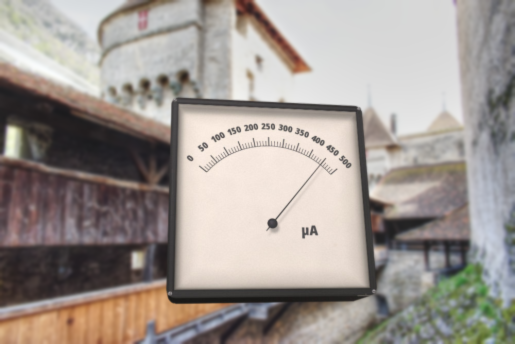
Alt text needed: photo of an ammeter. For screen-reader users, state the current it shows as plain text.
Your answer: 450 µA
